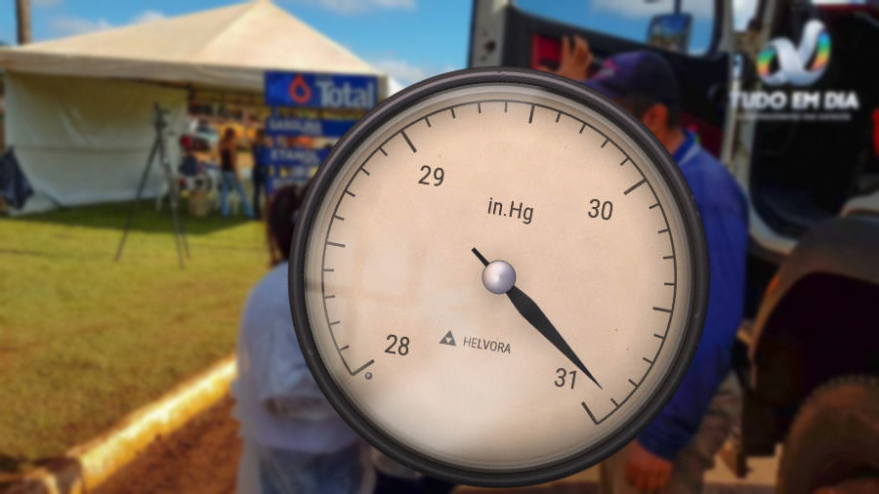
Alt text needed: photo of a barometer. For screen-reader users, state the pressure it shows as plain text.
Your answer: 30.9 inHg
